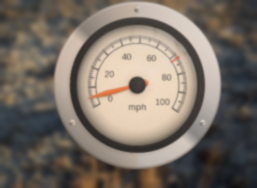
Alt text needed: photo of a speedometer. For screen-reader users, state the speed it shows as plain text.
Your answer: 5 mph
